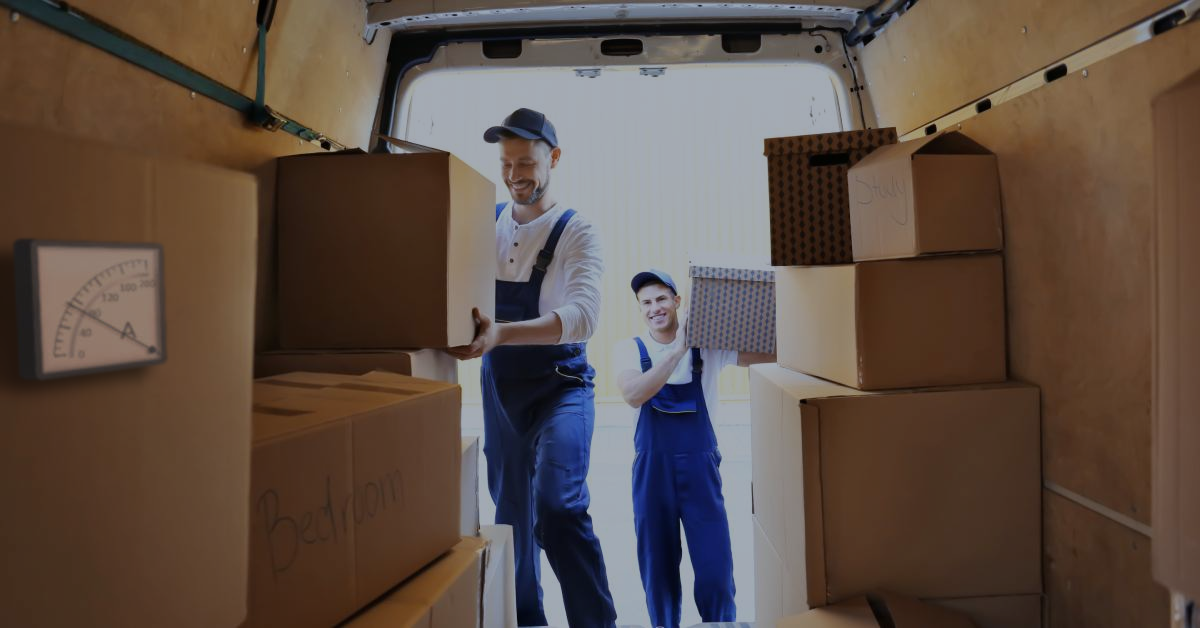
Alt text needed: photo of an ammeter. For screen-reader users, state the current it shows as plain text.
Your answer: 70 A
